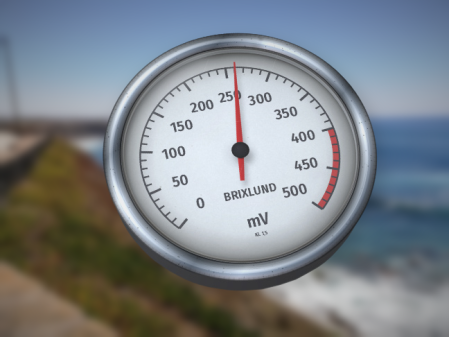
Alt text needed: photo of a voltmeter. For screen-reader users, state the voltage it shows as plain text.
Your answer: 260 mV
